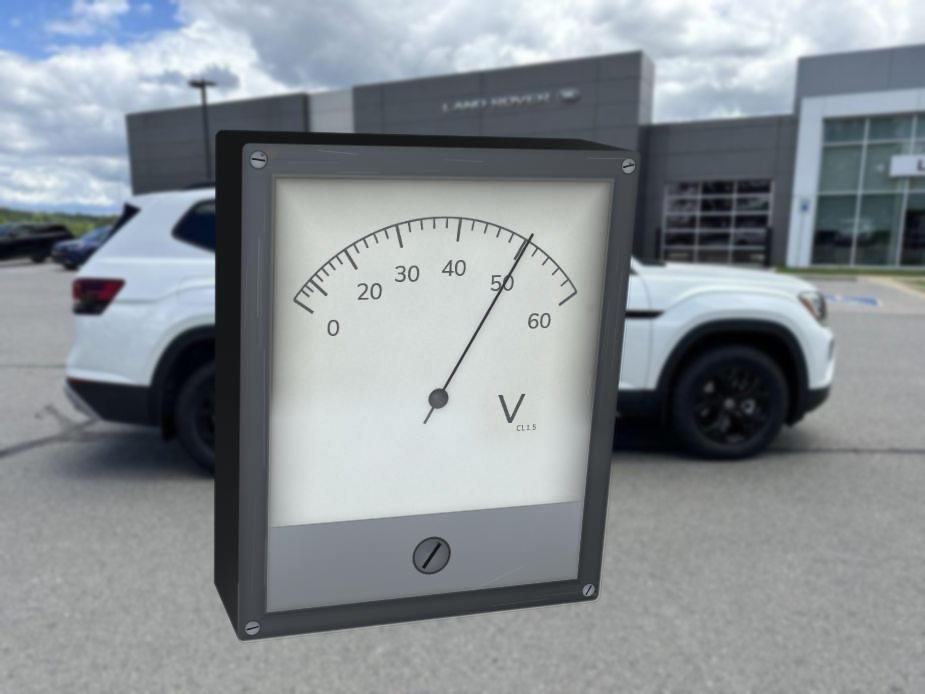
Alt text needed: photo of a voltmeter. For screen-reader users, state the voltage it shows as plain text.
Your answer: 50 V
